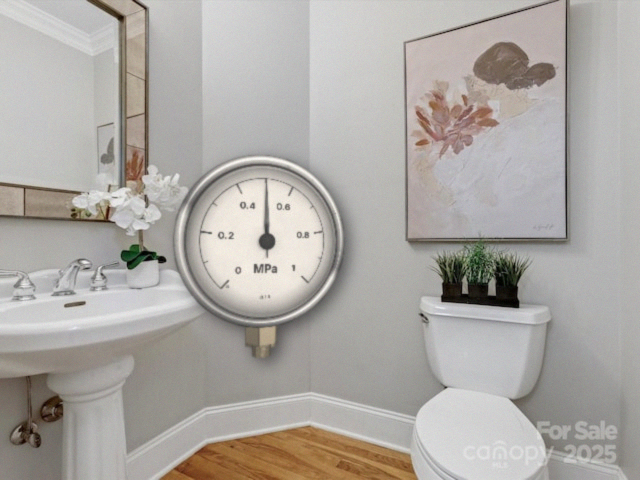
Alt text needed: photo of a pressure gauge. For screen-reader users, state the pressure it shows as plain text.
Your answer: 0.5 MPa
